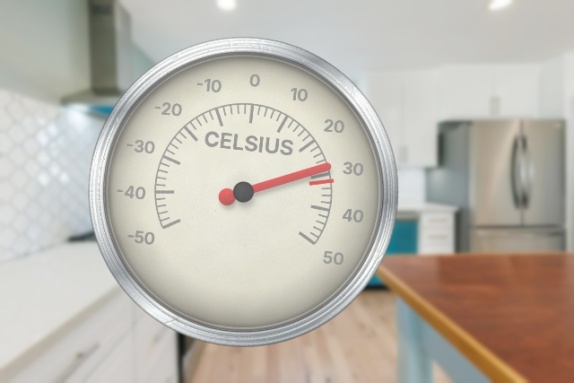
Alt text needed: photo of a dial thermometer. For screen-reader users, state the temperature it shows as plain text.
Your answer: 28 °C
